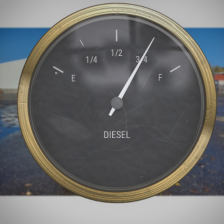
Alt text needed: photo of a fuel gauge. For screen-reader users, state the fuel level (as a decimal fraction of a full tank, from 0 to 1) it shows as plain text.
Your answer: 0.75
